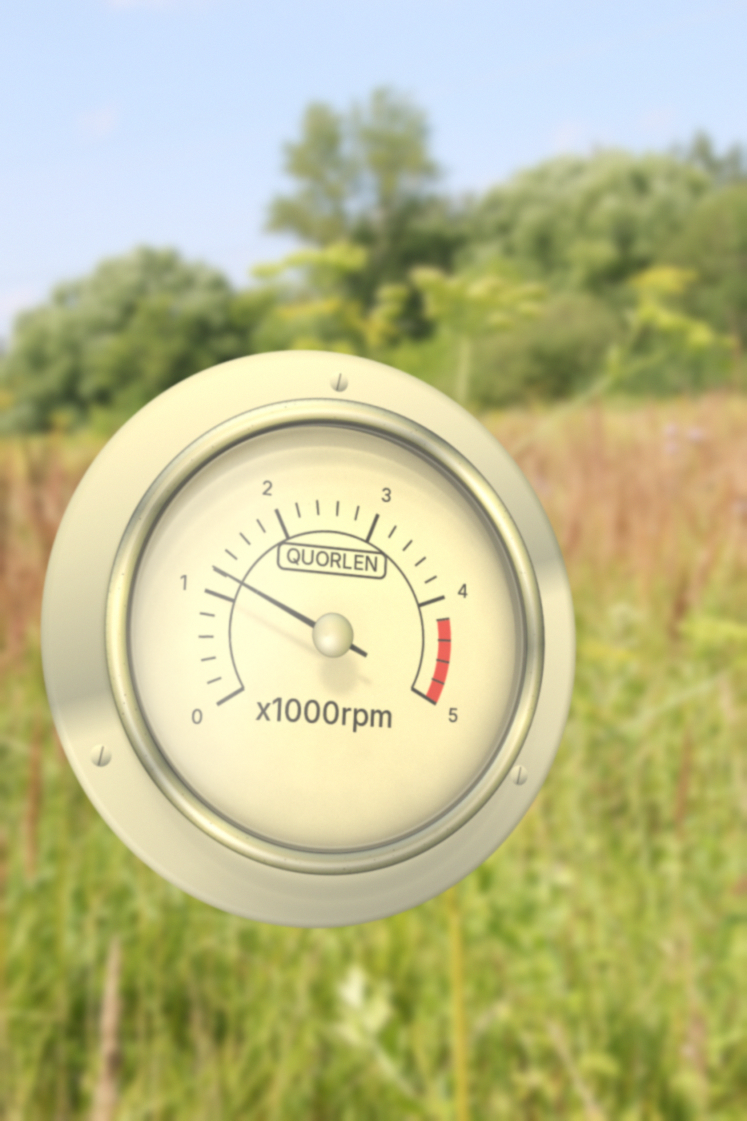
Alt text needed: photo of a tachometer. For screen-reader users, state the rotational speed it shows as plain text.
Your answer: 1200 rpm
